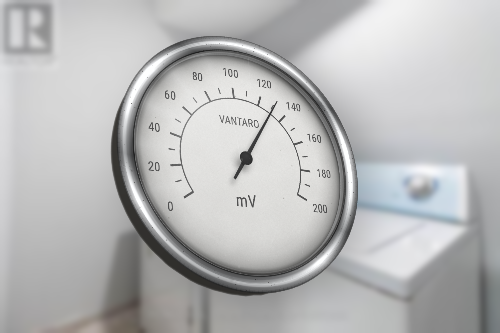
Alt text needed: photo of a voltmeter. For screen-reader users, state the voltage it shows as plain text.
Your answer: 130 mV
